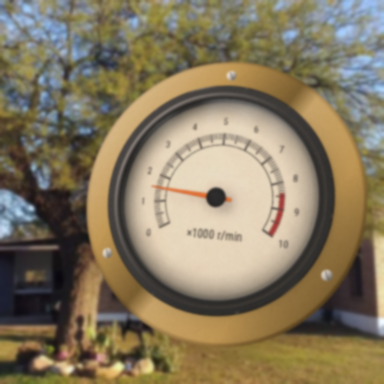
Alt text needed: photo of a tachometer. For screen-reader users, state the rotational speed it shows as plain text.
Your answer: 1500 rpm
